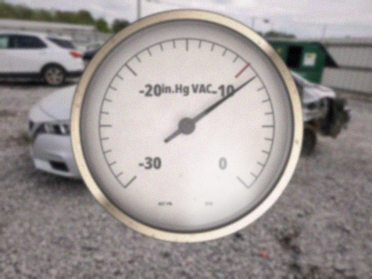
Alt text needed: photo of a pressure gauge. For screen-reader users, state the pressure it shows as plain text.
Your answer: -9 inHg
